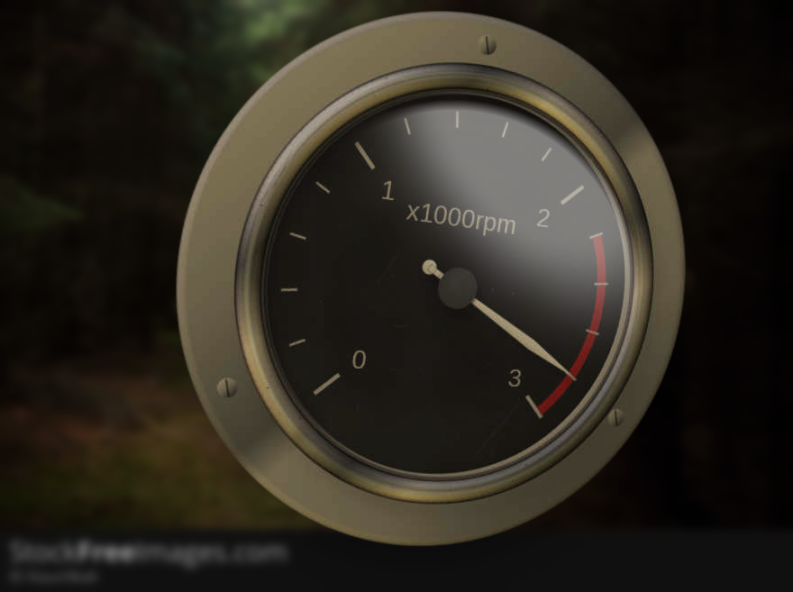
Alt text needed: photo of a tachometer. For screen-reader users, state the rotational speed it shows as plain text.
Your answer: 2800 rpm
